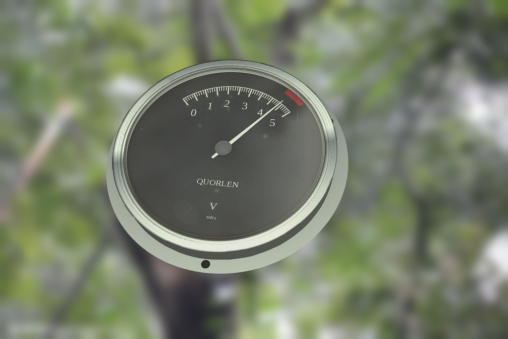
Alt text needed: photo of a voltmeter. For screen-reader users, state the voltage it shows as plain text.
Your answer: 4.5 V
